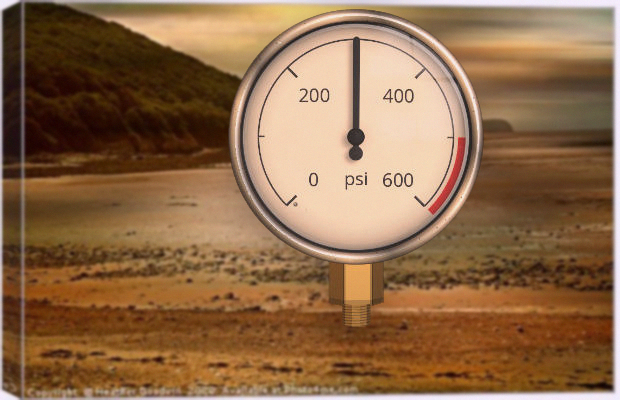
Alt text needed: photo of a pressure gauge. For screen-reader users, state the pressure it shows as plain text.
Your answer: 300 psi
